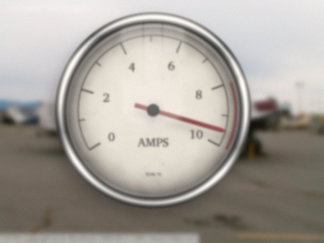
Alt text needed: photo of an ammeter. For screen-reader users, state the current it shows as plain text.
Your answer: 9.5 A
